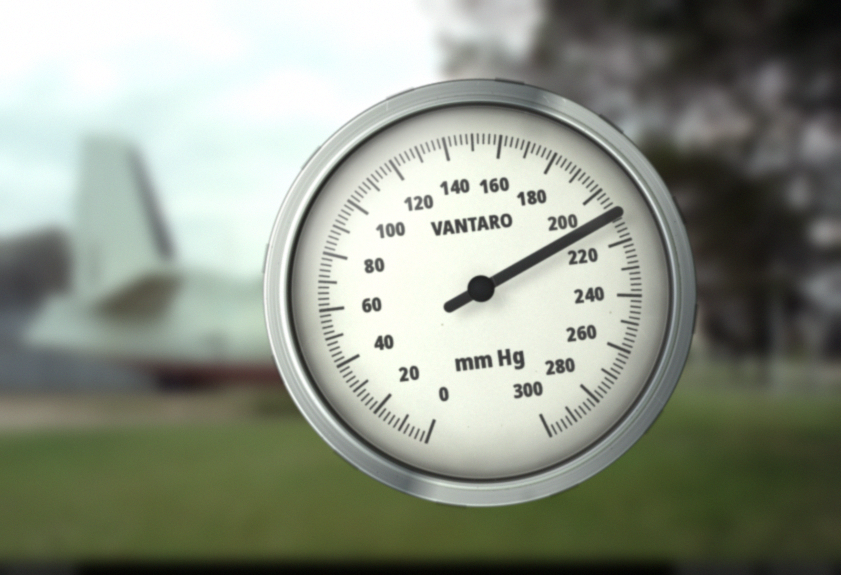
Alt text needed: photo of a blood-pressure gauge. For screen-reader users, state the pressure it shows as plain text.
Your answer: 210 mmHg
